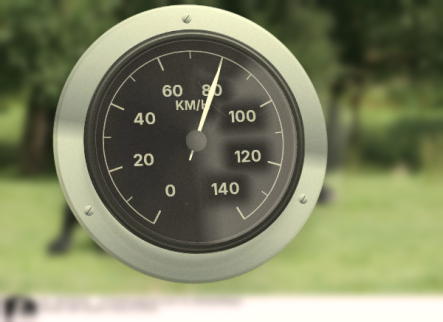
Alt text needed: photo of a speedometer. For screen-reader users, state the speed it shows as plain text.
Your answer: 80 km/h
